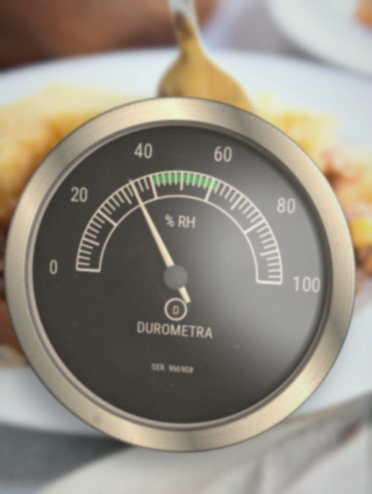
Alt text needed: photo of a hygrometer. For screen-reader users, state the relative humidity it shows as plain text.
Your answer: 34 %
